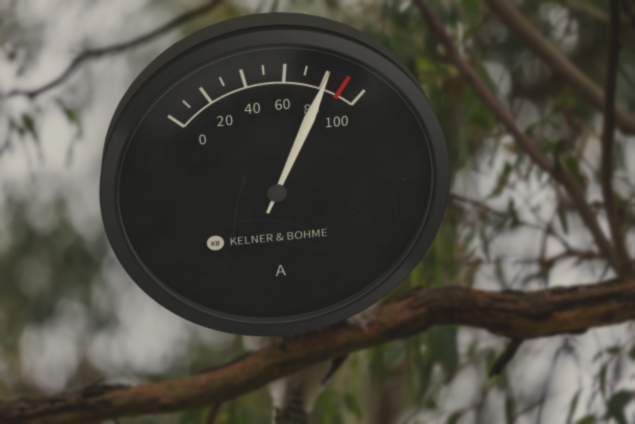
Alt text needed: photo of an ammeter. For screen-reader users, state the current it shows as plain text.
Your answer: 80 A
